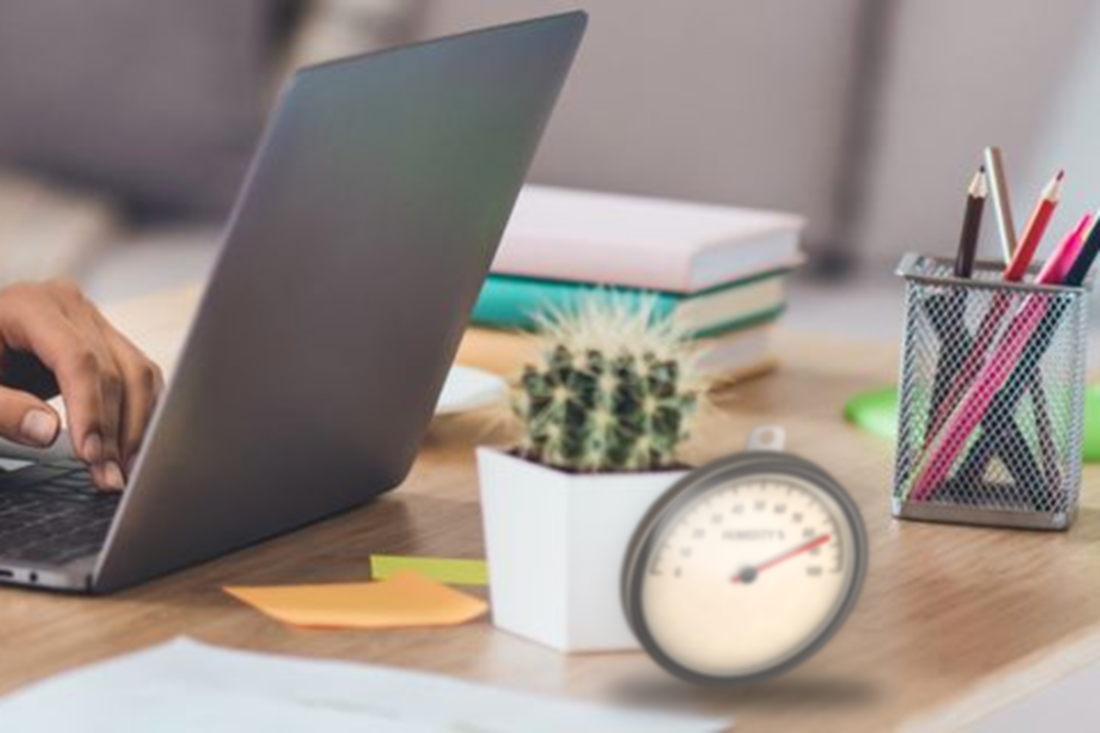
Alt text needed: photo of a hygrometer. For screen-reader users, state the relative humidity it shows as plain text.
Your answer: 85 %
